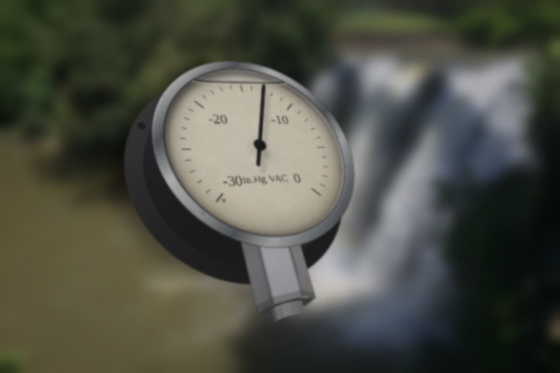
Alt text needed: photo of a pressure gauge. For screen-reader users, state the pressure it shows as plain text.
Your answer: -13 inHg
